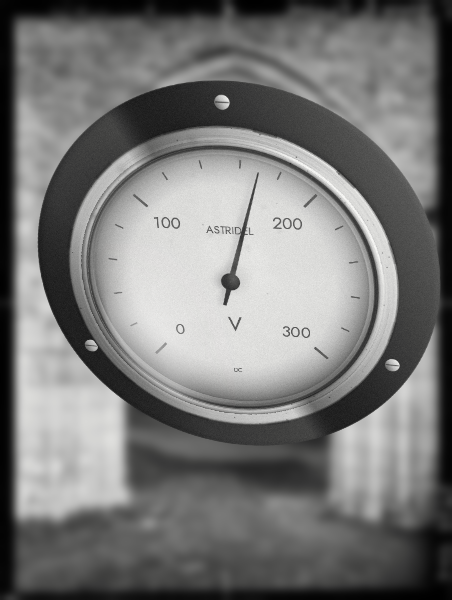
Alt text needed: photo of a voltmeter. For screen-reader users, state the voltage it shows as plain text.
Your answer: 170 V
